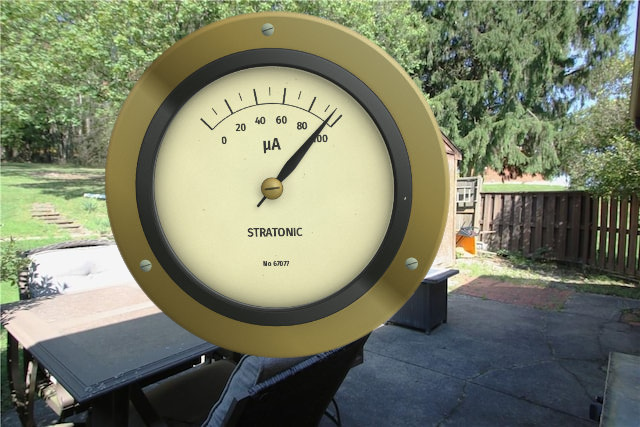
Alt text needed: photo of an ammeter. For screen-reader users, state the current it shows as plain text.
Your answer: 95 µA
